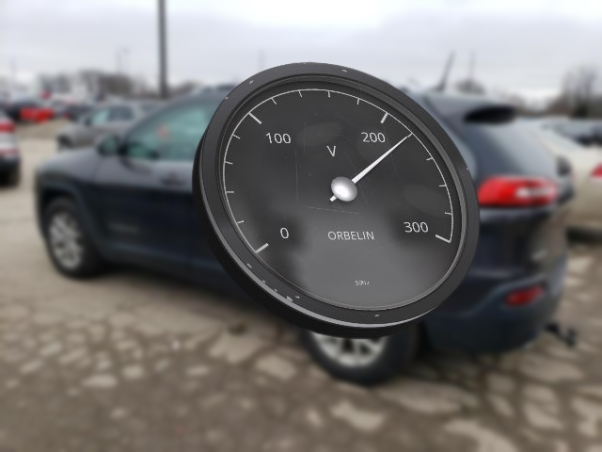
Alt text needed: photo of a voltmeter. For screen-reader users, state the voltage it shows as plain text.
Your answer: 220 V
